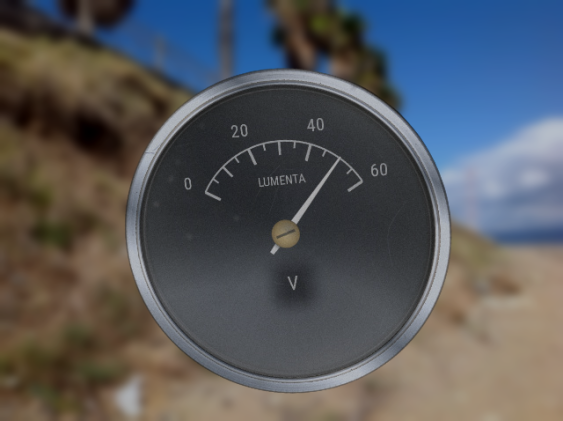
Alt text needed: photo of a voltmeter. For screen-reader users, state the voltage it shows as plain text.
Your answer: 50 V
